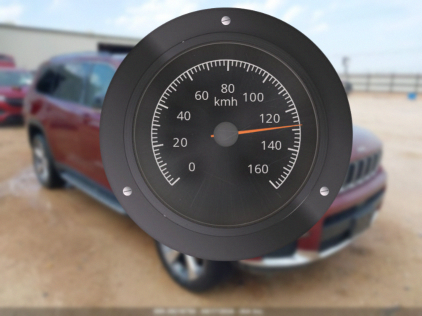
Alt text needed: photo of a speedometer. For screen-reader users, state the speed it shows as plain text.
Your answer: 128 km/h
